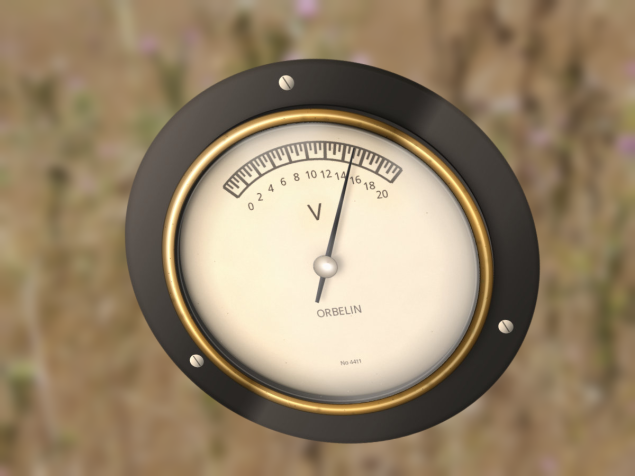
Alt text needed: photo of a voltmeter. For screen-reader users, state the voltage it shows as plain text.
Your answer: 15 V
